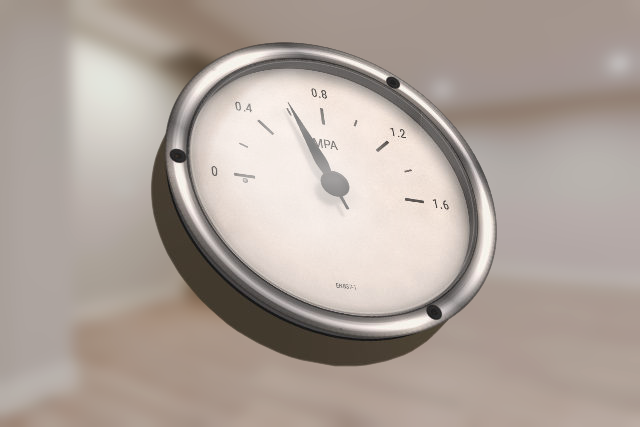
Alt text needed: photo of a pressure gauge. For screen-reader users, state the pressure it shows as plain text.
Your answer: 0.6 MPa
